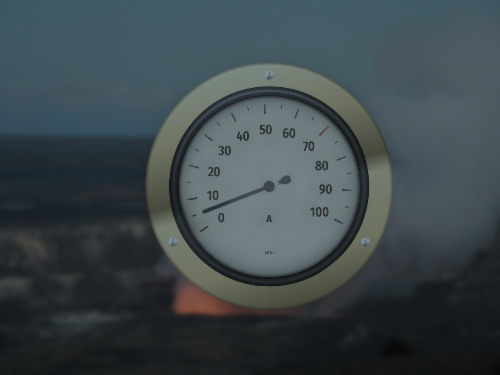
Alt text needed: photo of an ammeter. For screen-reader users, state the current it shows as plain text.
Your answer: 5 A
